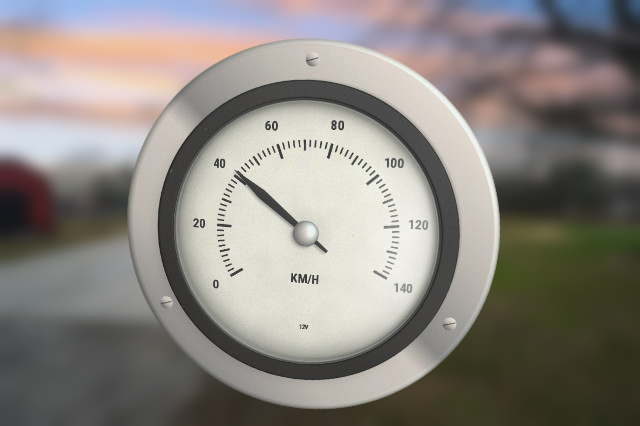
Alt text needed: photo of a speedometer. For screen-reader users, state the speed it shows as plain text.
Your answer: 42 km/h
